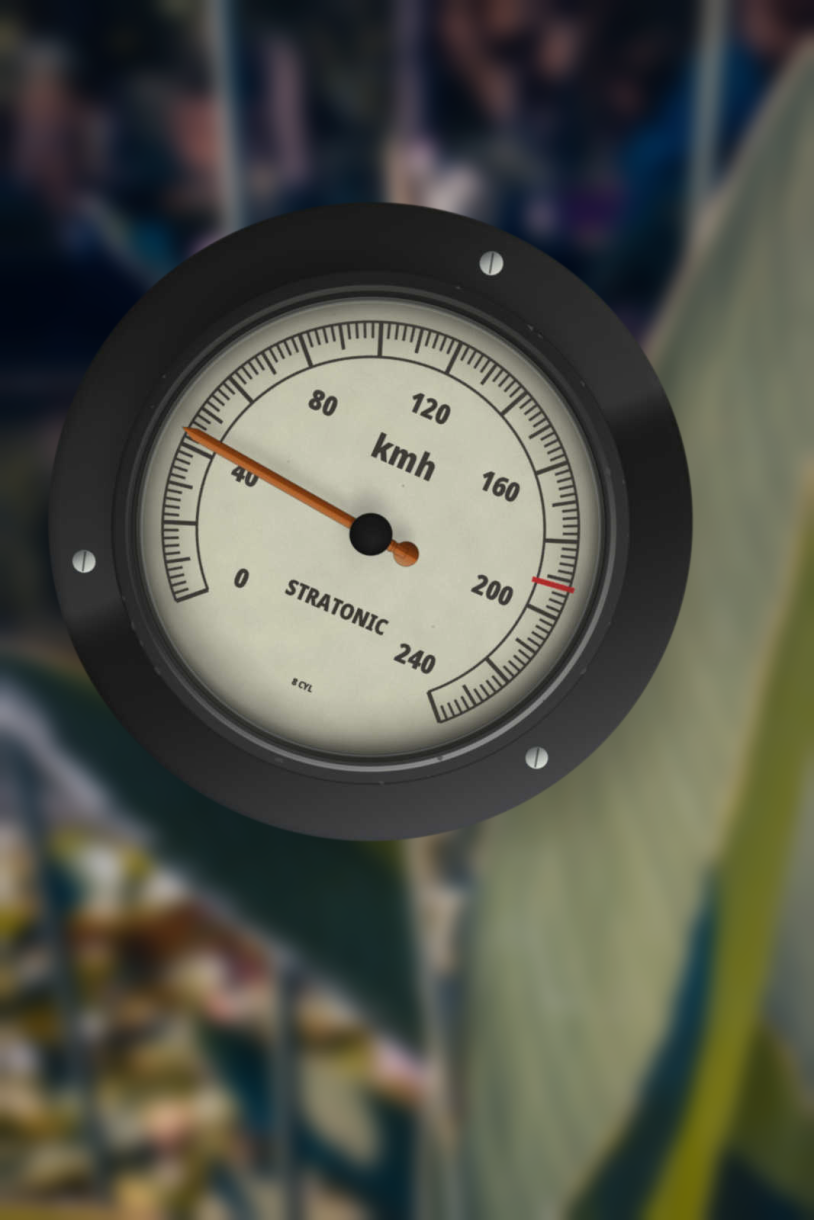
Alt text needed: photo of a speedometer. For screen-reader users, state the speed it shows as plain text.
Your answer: 44 km/h
